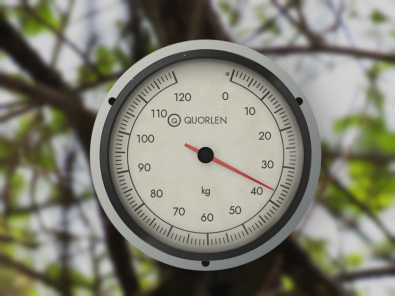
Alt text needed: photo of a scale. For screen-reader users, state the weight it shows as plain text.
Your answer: 37 kg
